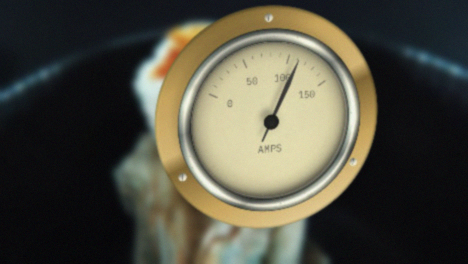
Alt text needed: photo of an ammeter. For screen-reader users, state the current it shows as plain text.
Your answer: 110 A
